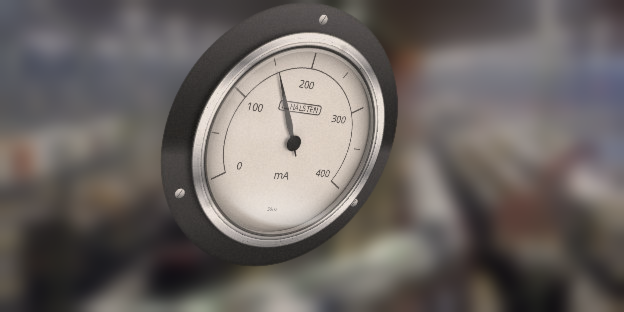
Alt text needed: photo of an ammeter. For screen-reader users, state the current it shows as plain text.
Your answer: 150 mA
